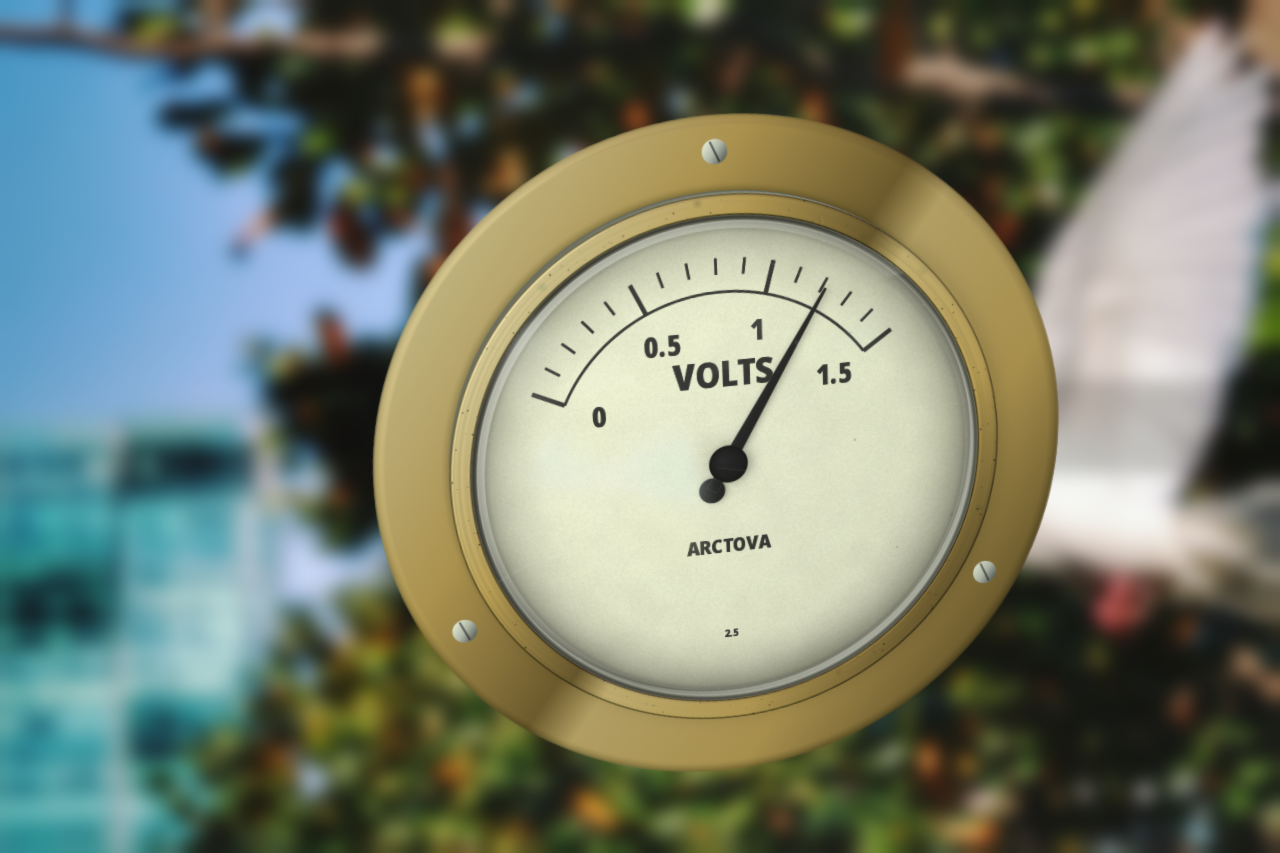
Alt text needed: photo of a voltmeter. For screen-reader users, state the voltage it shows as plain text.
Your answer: 1.2 V
